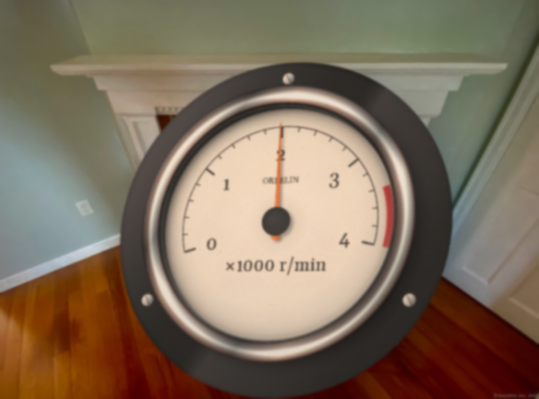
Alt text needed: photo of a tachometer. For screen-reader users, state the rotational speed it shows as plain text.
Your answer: 2000 rpm
